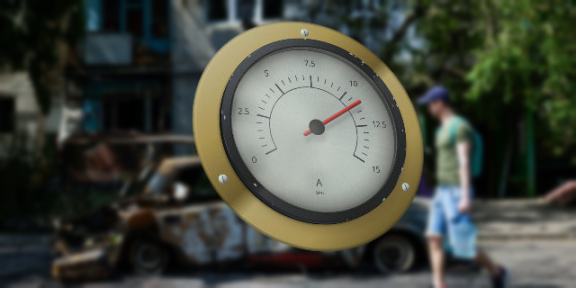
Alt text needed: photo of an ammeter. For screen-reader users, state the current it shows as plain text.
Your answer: 11 A
